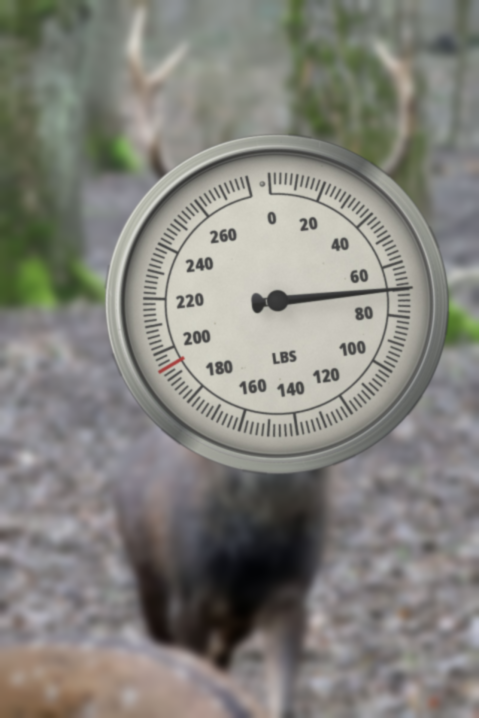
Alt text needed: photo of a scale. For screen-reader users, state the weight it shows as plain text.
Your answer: 70 lb
